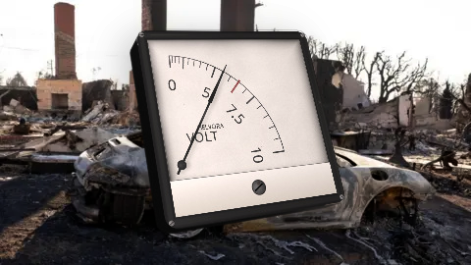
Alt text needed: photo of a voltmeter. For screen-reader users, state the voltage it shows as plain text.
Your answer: 5.5 V
